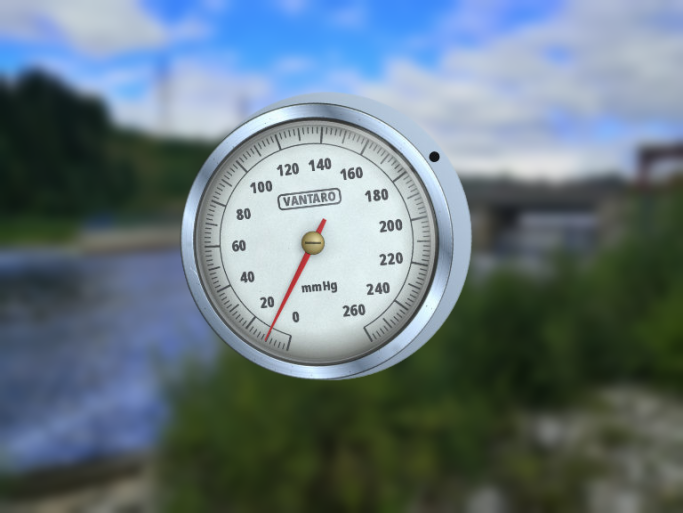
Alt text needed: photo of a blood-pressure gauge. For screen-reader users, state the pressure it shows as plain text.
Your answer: 10 mmHg
